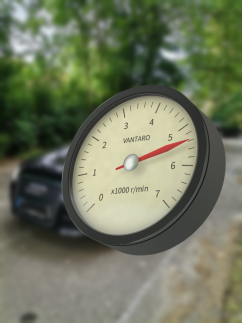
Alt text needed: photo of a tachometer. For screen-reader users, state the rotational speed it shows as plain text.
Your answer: 5400 rpm
